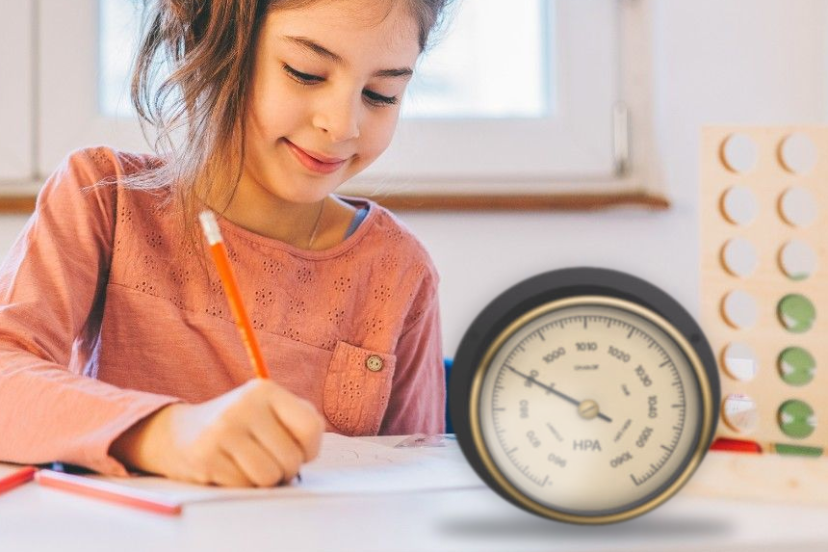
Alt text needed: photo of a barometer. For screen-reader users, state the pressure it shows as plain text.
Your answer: 990 hPa
